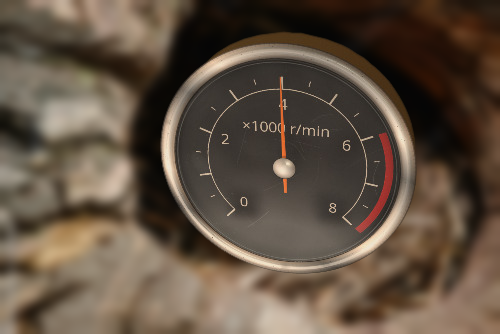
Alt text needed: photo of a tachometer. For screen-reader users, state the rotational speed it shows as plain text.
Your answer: 4000 rpm
